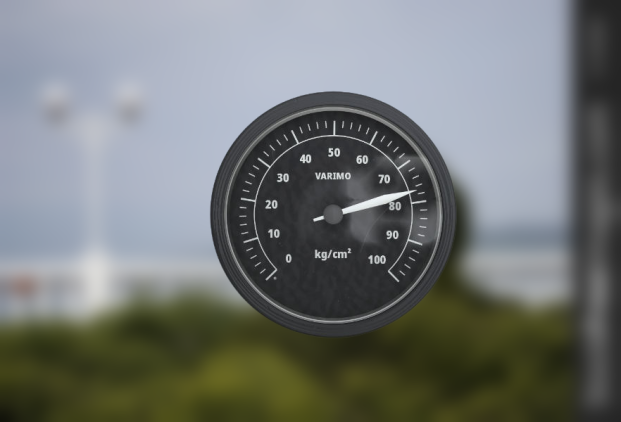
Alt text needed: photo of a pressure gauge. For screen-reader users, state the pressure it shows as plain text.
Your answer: 77 kg/cm²
